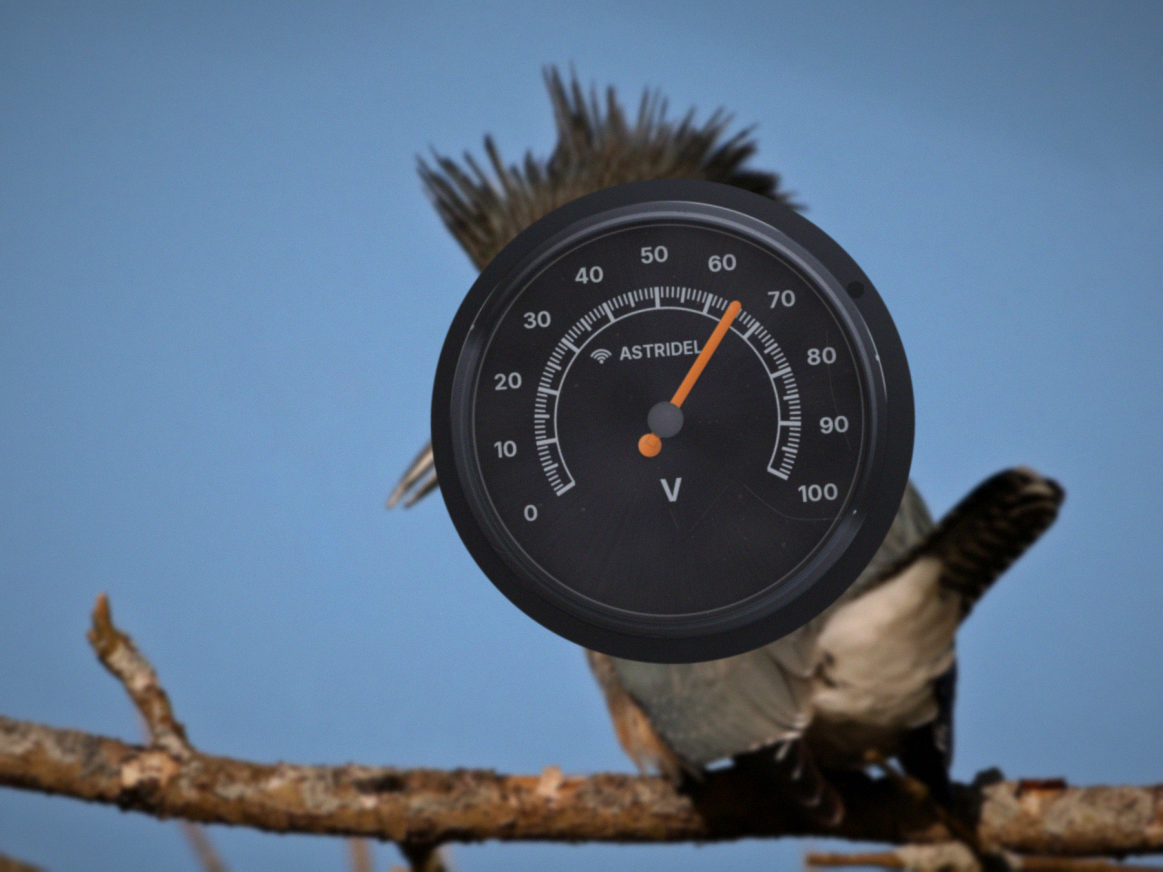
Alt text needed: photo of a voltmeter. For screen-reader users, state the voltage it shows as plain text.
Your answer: 65 V
